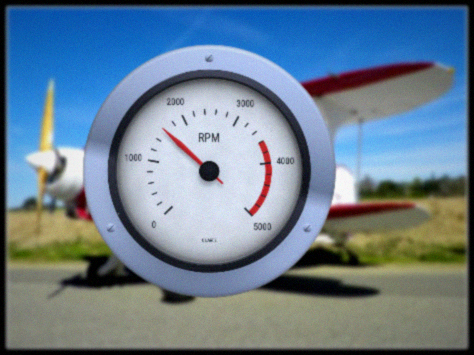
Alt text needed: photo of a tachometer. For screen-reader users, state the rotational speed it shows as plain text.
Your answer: 1600 rpm
